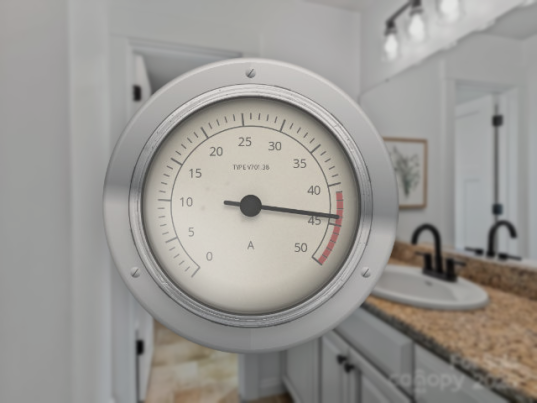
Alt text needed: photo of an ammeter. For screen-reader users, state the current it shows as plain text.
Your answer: 44 A
